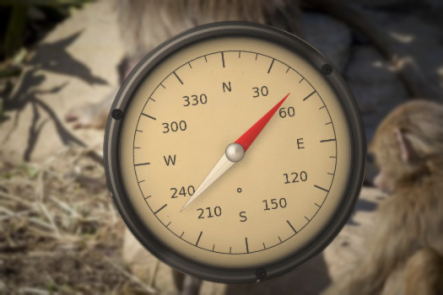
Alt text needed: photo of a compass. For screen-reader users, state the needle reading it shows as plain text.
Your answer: 50 °
